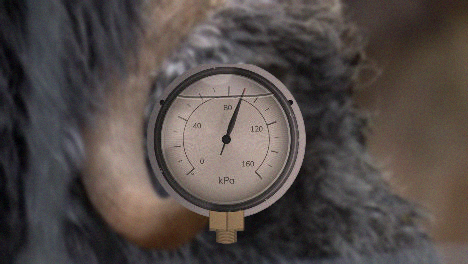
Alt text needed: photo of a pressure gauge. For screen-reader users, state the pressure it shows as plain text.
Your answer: 90 kPa
